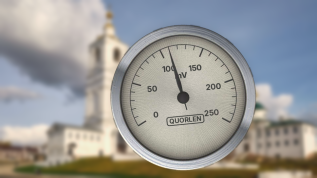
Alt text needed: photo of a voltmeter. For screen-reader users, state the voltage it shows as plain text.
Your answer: 110 mV
